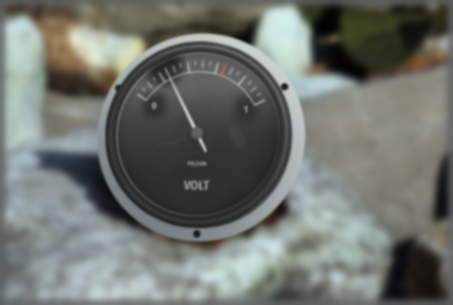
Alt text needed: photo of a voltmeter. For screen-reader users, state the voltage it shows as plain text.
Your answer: 0.25 V
